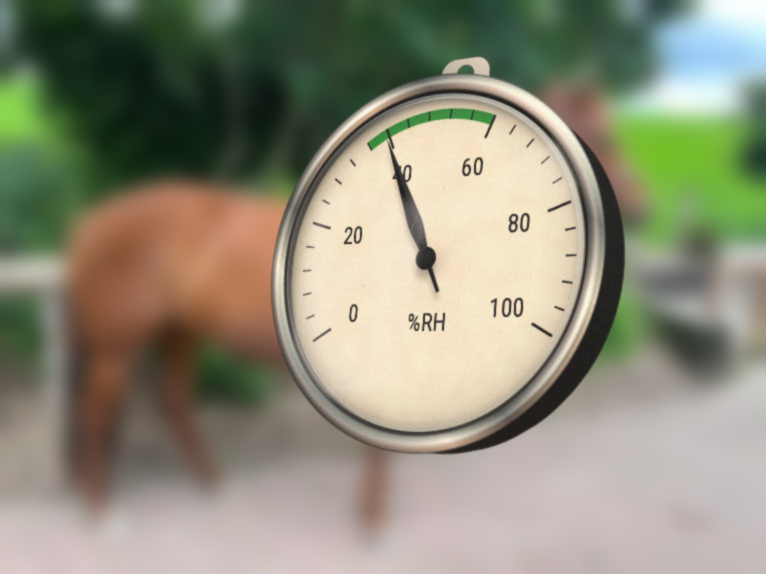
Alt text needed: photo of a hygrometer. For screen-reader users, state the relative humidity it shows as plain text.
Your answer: 40 %
